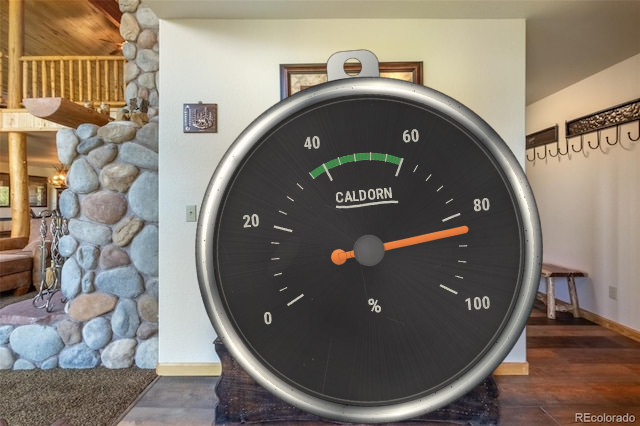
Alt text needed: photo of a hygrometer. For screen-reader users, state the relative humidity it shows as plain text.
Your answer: 84 %
